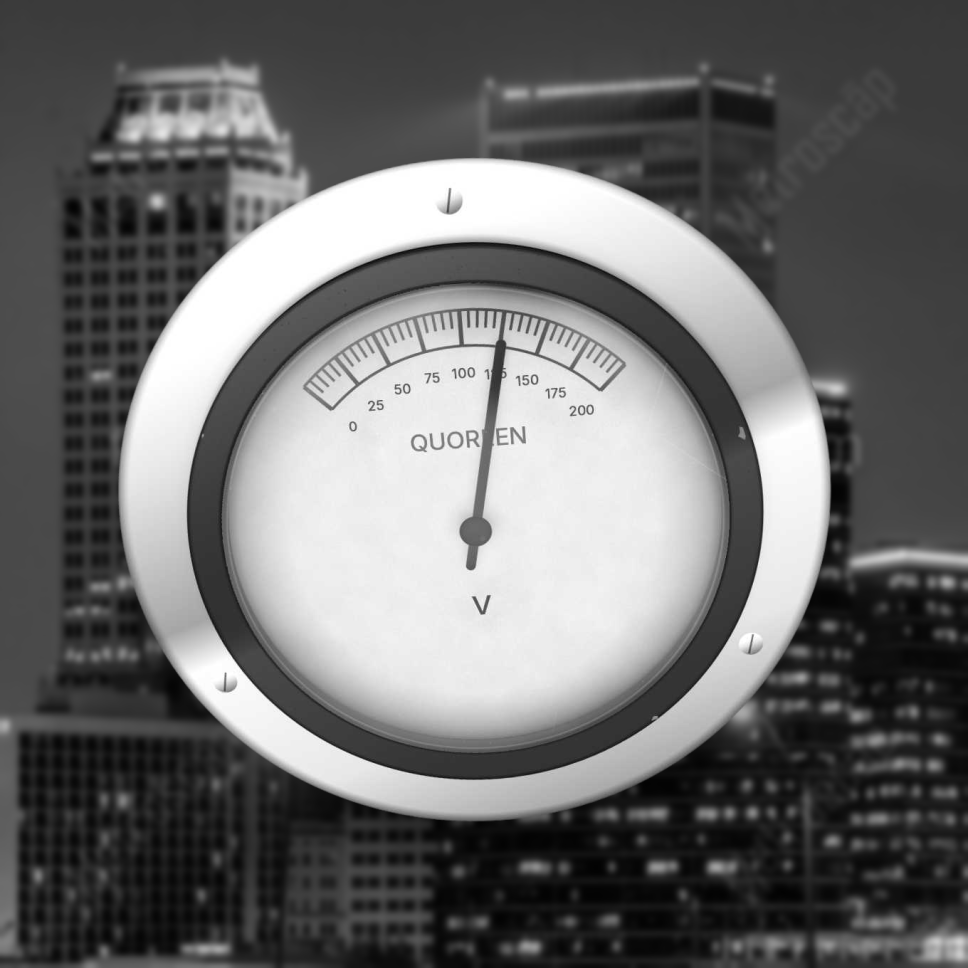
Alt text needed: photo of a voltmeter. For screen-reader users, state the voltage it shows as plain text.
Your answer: 125 V
